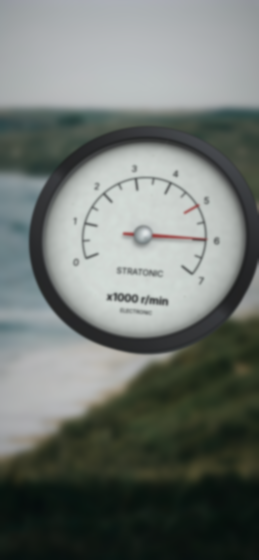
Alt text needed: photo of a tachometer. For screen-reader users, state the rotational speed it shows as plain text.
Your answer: 6000 rpm
